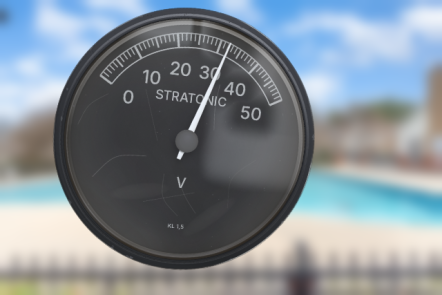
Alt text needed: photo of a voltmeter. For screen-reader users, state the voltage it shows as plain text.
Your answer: 32 V
